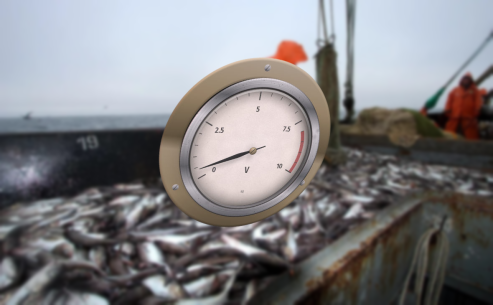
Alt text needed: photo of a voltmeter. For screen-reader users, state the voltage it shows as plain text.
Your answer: 0.5 V
